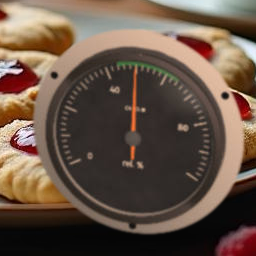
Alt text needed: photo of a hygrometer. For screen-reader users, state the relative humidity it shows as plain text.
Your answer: 50 %
